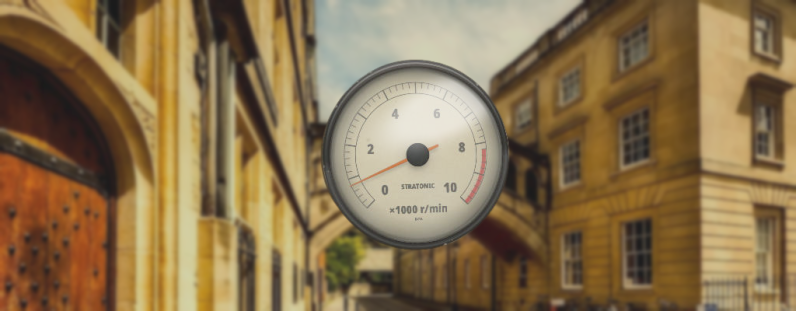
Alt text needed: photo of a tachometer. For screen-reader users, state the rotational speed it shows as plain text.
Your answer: 800 rpm
